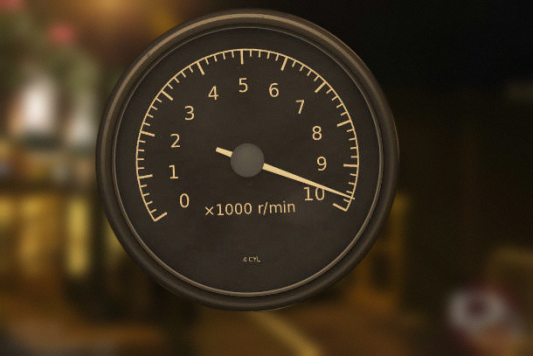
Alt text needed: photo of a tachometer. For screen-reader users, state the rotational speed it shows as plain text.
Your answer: 9700 rpm
